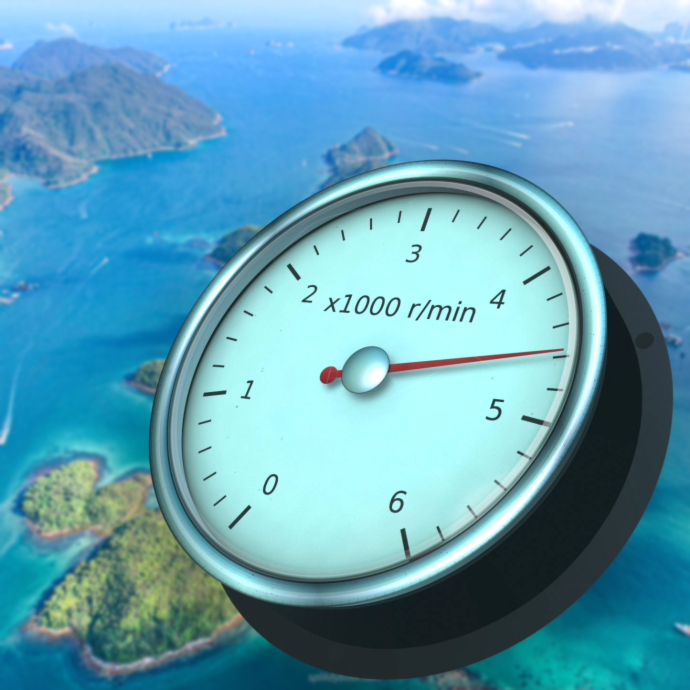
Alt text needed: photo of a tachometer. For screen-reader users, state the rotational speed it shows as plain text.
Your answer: 4600 rpm
